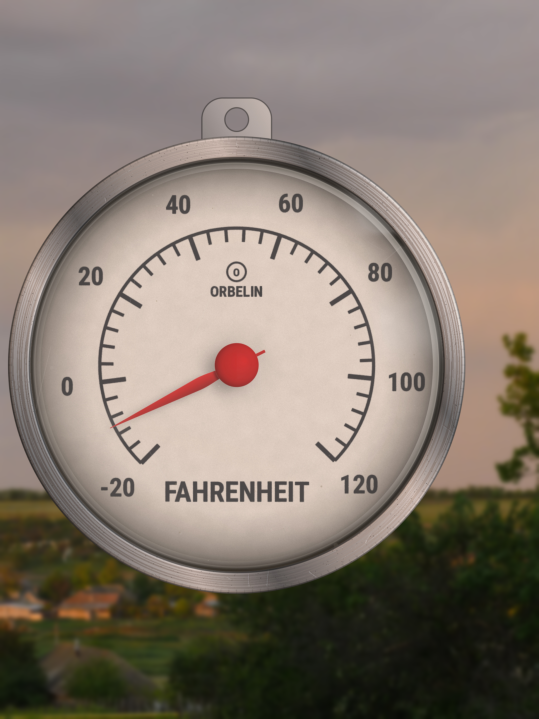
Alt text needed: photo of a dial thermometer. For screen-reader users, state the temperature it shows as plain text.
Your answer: -10 °F
